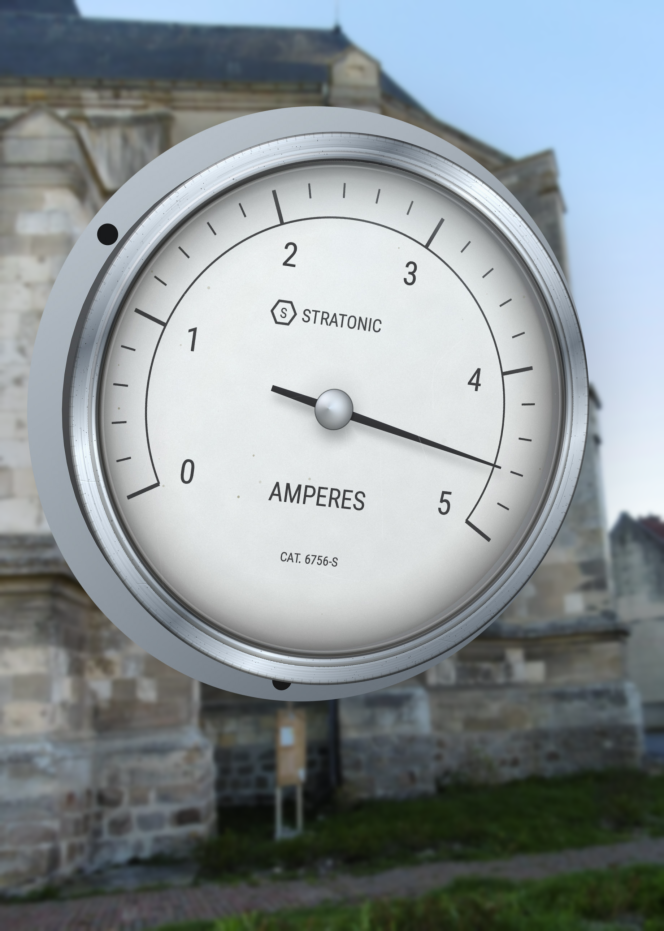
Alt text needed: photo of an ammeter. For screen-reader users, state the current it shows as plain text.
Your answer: 4.6 A
